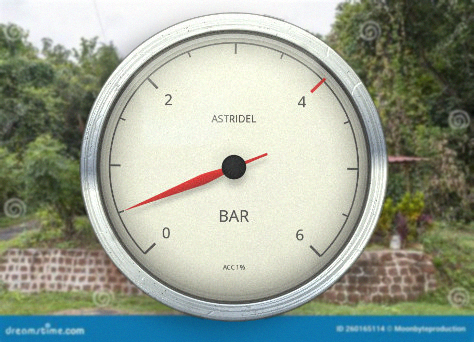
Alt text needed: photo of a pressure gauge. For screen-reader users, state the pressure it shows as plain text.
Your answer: 0.5 bar
